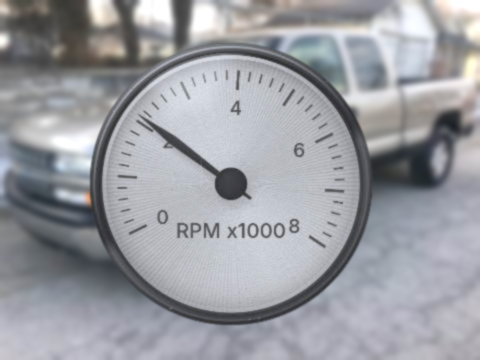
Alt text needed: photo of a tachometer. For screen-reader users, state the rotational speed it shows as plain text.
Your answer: 2100 rpm
